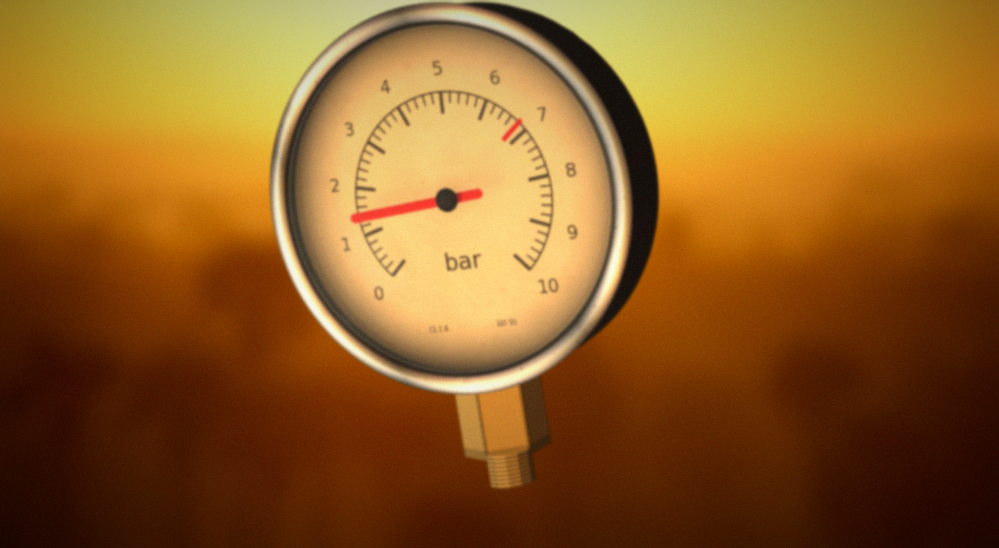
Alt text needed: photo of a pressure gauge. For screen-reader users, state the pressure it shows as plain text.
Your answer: 1.4 bar
